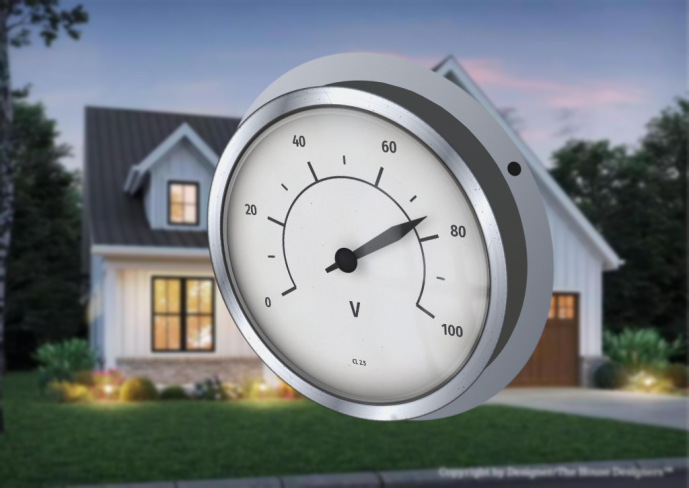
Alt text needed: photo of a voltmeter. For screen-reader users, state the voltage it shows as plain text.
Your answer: 75 V
